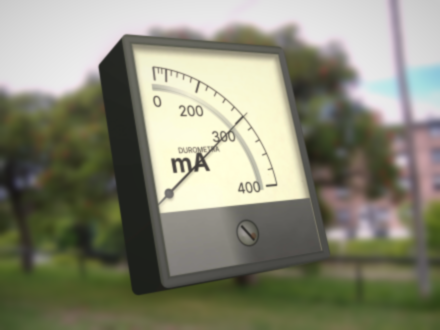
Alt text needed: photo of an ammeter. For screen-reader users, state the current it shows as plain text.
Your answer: 300 mA
